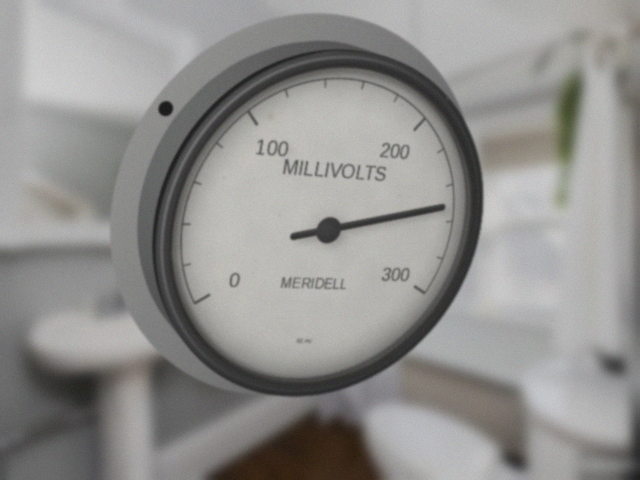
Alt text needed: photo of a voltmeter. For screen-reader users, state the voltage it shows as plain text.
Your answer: 250 mV
